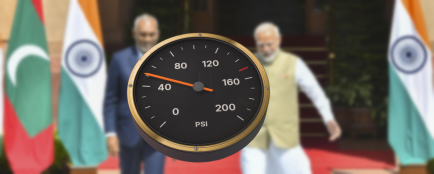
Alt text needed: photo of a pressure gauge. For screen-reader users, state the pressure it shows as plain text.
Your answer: 50 psi
